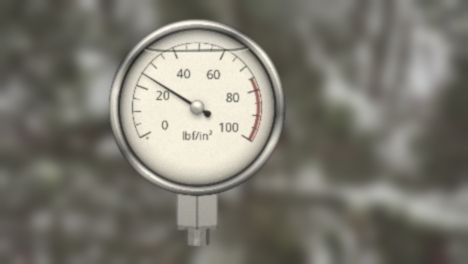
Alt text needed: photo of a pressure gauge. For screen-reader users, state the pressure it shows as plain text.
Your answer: 25 psi
